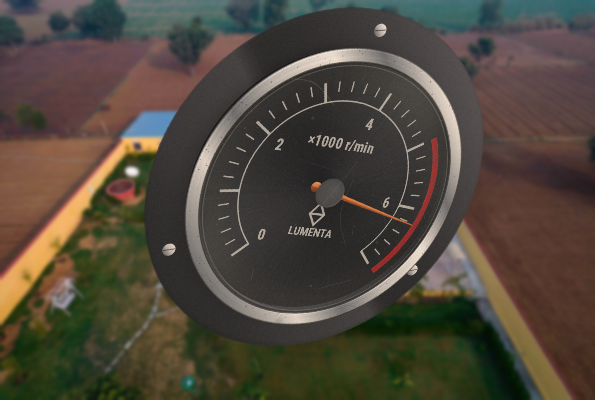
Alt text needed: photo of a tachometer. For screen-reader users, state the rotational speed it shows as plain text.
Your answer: 6200 rpm
